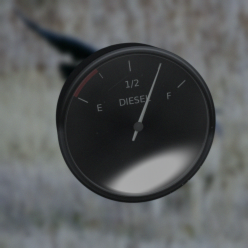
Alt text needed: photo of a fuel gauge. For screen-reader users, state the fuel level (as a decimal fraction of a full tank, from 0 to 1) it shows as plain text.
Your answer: 0.75
